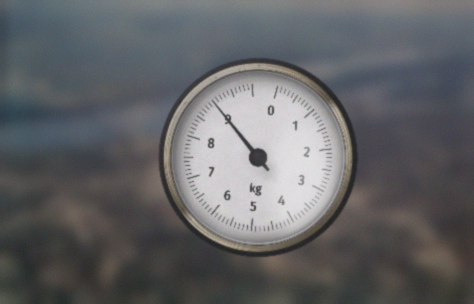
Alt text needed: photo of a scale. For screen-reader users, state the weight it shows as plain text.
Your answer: 9 kg
